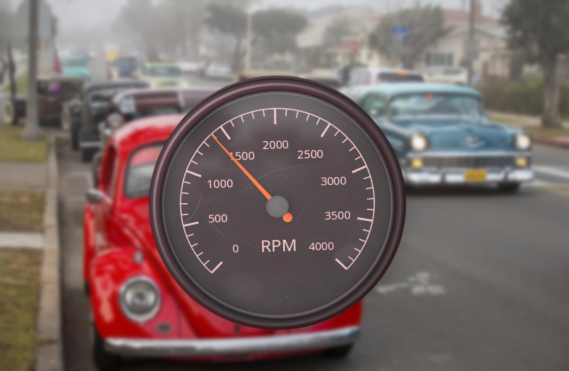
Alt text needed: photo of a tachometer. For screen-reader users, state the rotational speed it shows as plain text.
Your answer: 1400 rpm
